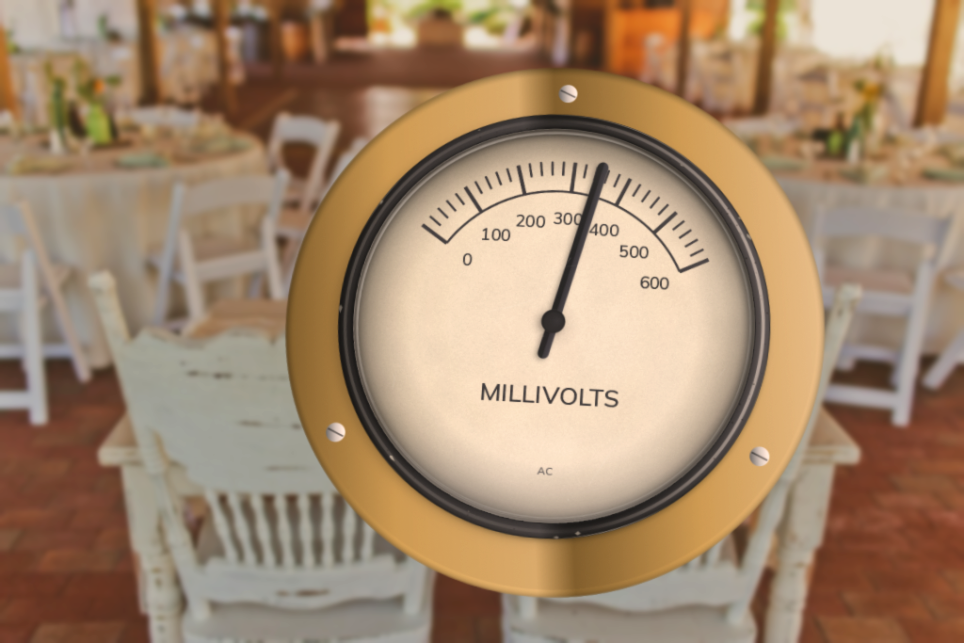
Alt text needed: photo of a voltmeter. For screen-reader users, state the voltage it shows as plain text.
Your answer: 350 mV
